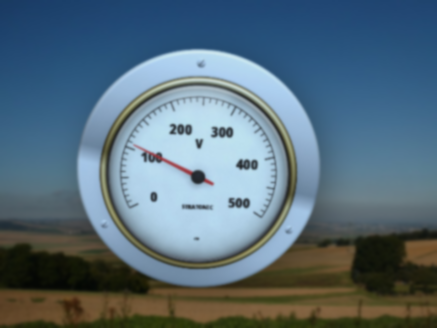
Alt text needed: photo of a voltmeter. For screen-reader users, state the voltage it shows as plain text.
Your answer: 110 V
